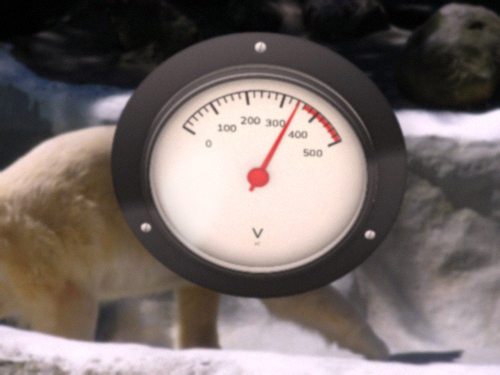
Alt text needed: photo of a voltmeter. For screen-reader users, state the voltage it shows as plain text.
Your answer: 340 V
